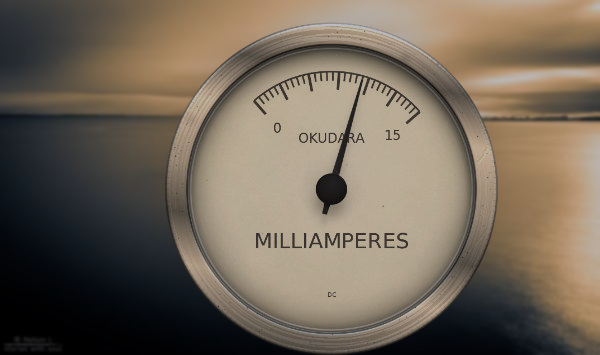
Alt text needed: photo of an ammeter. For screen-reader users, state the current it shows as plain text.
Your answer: 9.5 mA
